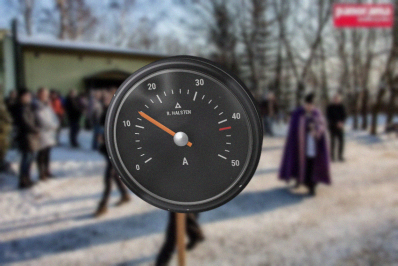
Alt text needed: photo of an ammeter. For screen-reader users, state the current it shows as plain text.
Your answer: 14 A
